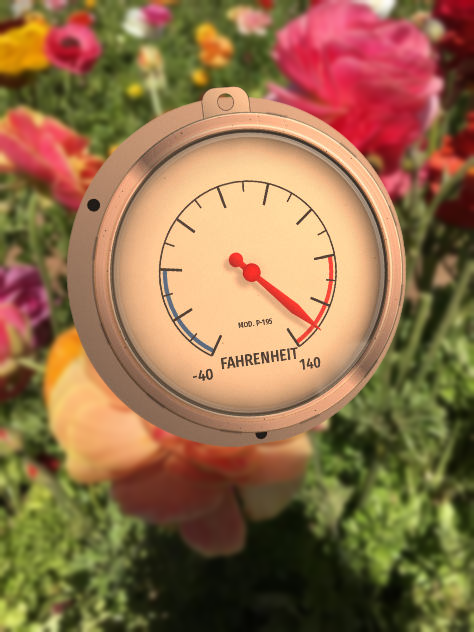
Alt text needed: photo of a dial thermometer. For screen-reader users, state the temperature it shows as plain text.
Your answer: 130 °F
